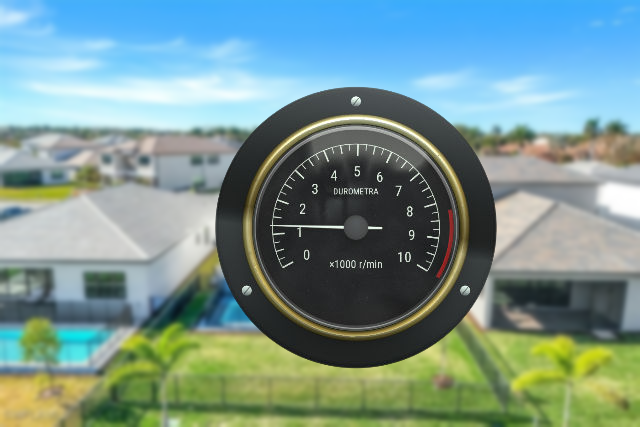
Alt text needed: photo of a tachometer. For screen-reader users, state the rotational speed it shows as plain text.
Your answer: 1250 rpm
